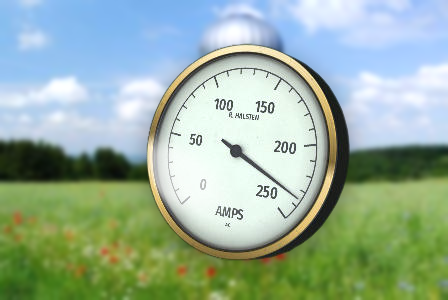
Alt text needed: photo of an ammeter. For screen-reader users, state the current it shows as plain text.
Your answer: 235 A
